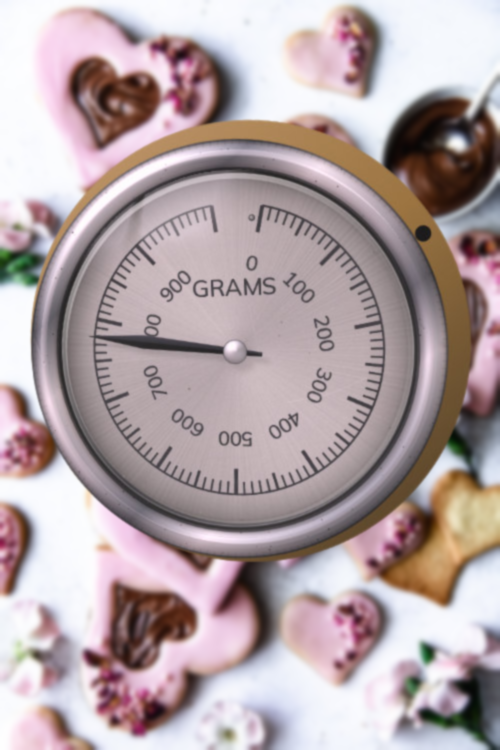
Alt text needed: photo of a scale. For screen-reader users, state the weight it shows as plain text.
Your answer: 780 g
